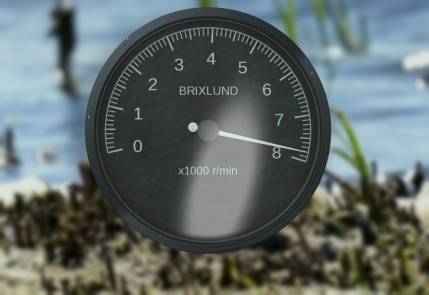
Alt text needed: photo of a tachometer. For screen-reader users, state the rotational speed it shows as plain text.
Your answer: 7800 rpm
